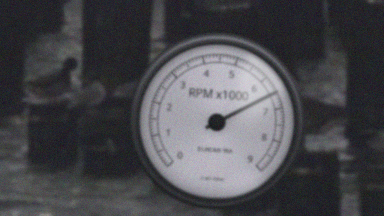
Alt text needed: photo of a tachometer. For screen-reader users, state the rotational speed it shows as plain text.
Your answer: 6500 rpm
